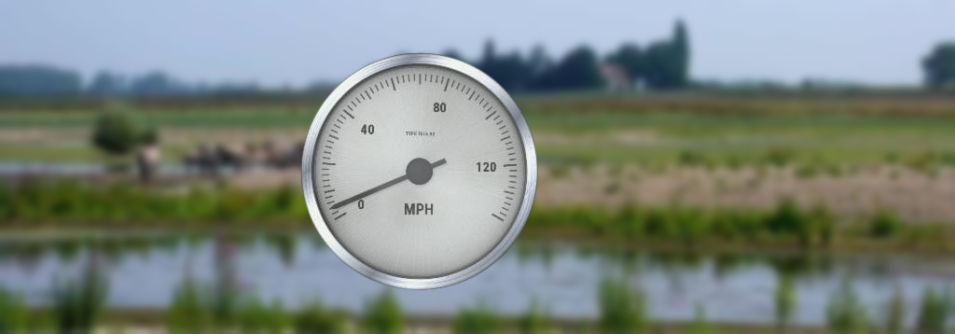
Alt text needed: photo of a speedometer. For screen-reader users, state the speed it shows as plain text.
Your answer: 4 mph
